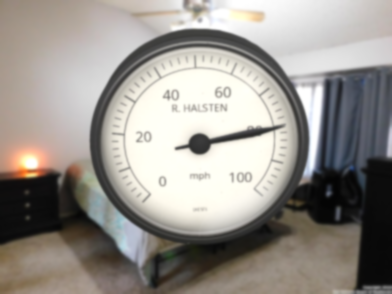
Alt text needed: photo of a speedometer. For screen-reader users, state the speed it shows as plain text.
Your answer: 80 mph
